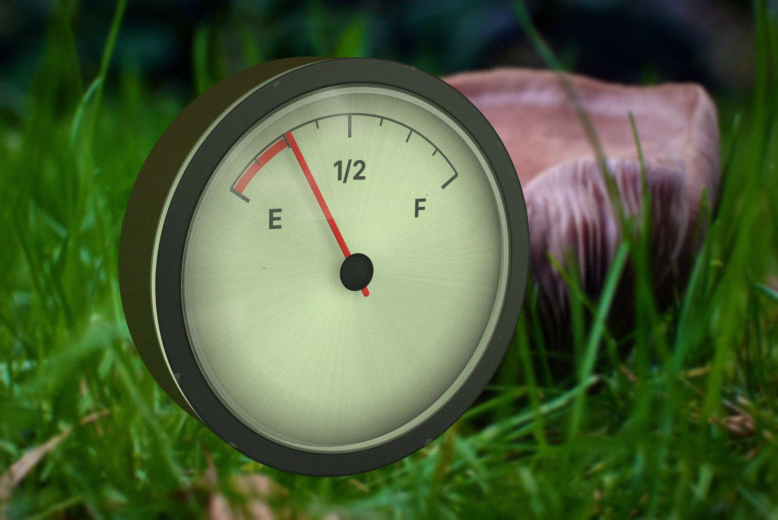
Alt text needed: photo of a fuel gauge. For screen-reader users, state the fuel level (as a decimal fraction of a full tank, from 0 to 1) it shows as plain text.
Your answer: 0.25
